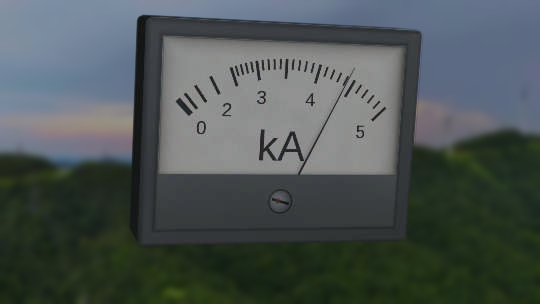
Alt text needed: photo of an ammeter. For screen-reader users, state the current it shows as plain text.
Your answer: 4.4 kA
